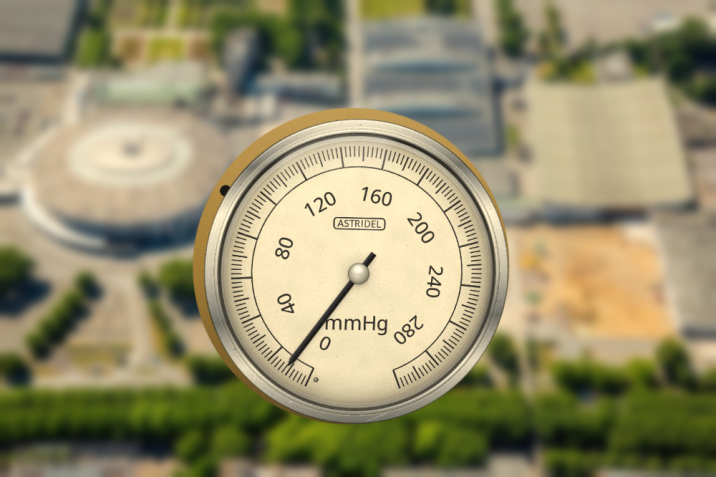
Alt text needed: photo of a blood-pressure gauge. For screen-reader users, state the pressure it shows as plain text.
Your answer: 12 mmHg
